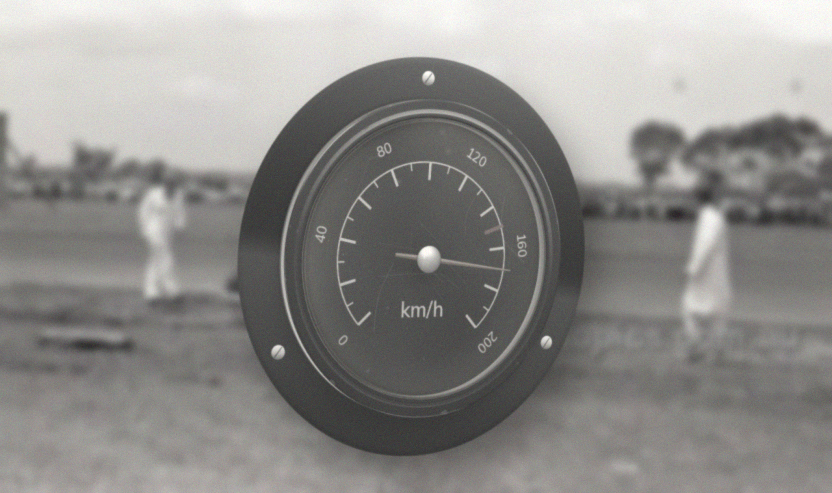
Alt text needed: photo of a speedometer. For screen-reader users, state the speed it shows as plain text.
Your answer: 170 km/h
